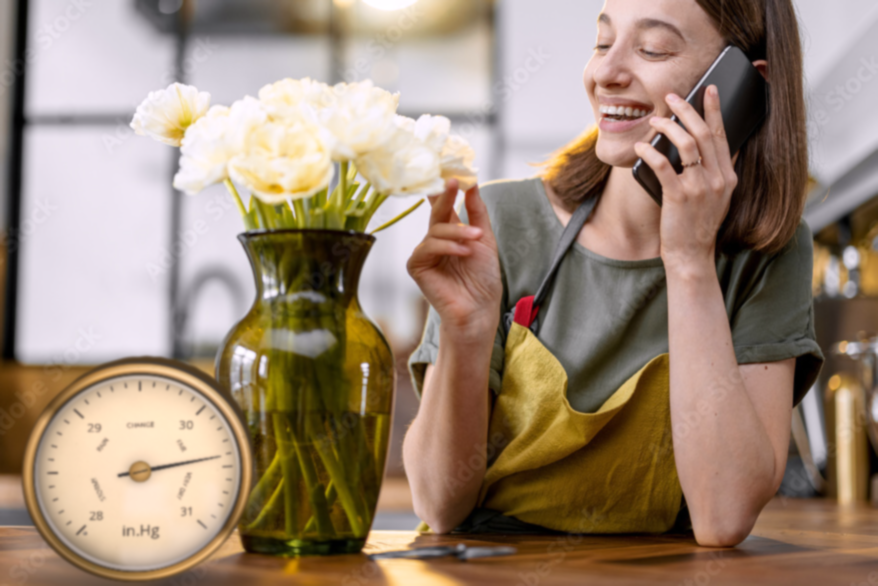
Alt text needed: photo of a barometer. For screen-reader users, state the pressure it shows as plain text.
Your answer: 30.4 inHg
